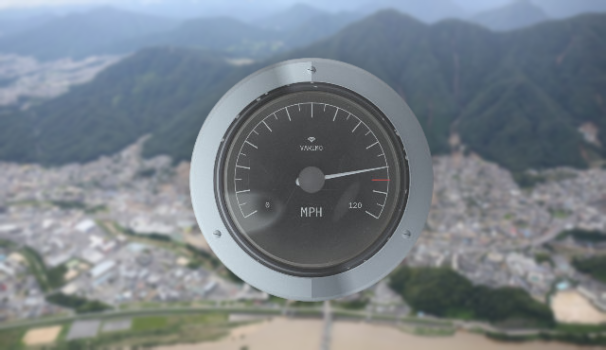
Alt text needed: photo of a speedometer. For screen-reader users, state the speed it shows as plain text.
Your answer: 100 mph
